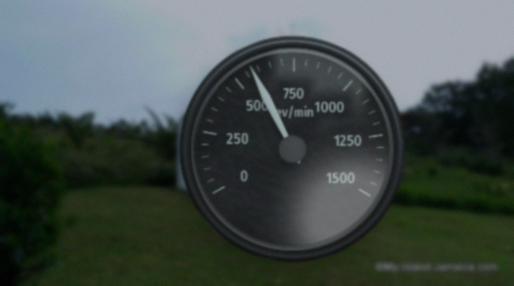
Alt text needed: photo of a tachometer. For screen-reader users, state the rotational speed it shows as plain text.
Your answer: 575 rpm
